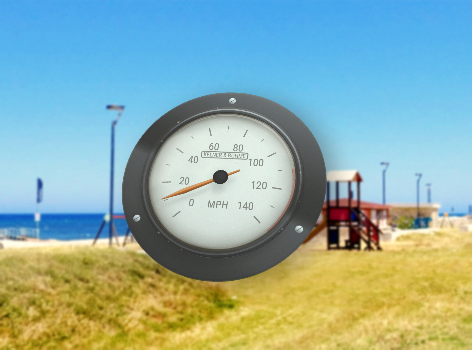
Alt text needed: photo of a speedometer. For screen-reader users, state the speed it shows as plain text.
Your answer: 10 mph
